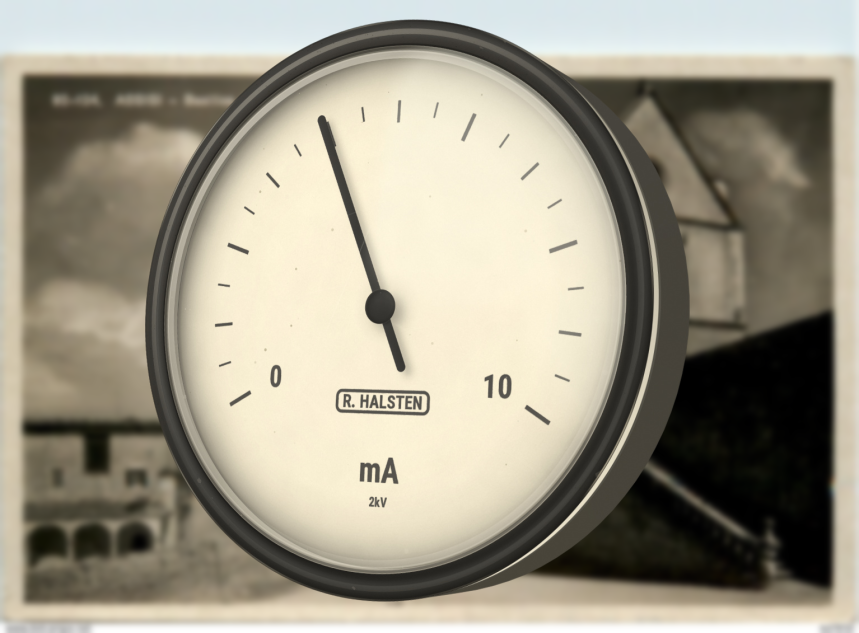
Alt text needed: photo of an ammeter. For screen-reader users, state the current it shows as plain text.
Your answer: 4 mA
